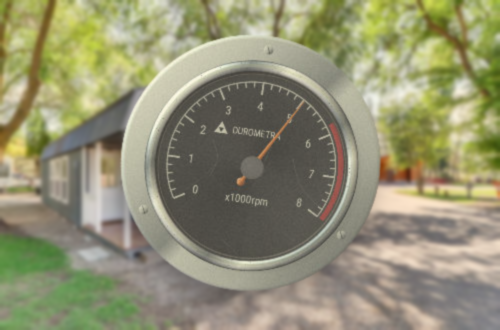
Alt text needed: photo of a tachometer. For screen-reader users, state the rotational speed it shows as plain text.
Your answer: 5000 rpm
